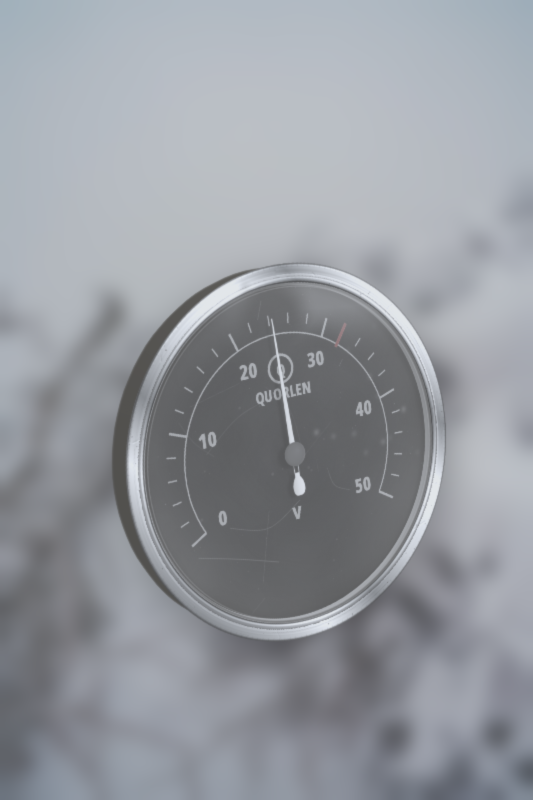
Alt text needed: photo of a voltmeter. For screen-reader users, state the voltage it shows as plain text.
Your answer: 24 V
